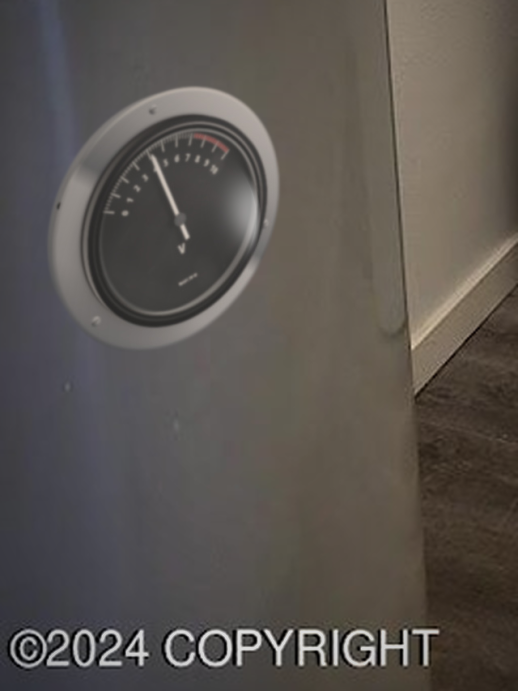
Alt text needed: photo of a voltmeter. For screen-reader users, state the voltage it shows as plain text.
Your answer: 4 V
